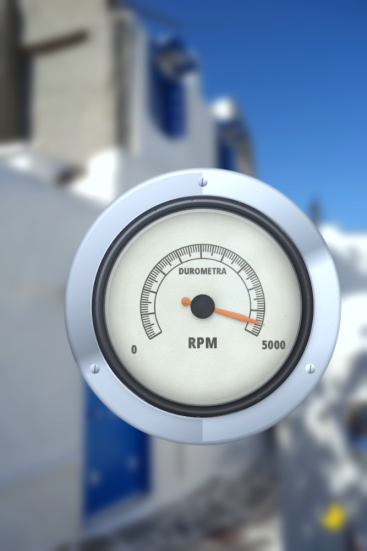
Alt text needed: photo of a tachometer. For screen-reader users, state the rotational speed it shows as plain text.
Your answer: 4750 rpm
